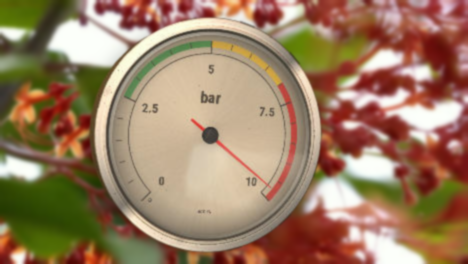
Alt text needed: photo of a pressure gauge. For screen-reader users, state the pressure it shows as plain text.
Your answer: 9.75 bar
